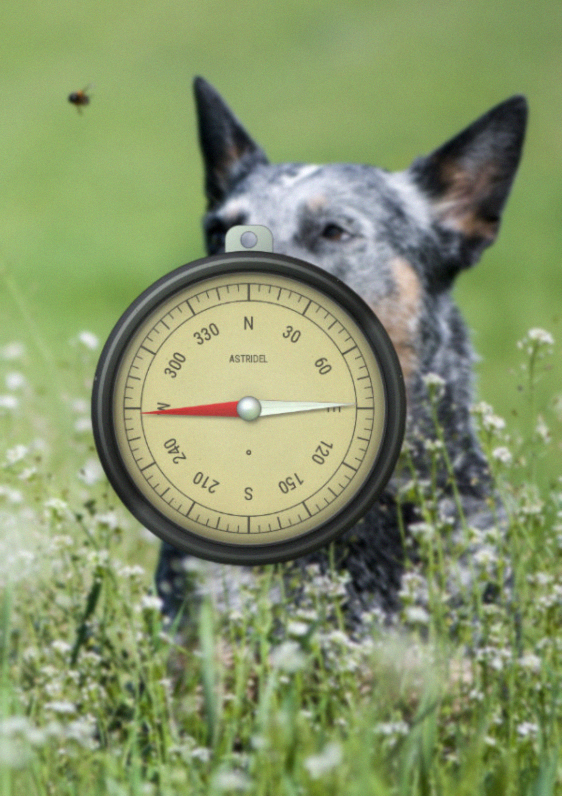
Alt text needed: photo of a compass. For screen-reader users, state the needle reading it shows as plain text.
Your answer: 267.5 °
